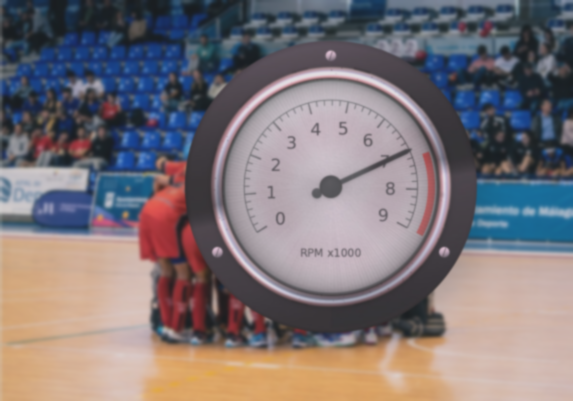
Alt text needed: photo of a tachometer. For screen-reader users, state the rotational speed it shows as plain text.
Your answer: 7000 rpm
